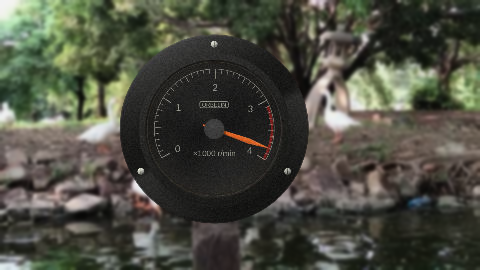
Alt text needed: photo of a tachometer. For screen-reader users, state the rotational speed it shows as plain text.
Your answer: 3800 rpm
